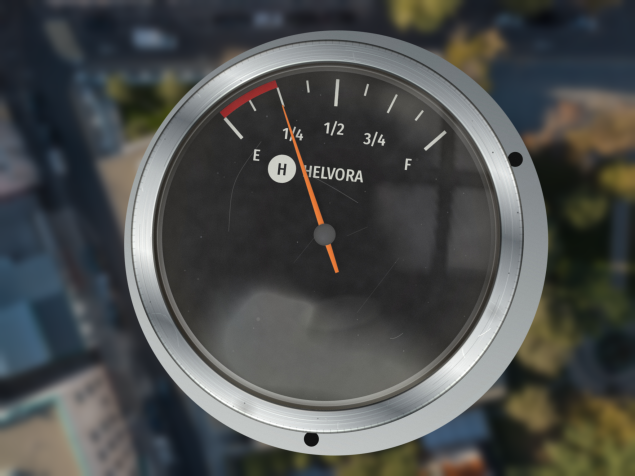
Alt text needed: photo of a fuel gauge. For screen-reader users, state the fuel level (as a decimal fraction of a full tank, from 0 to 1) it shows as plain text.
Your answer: 0.25
